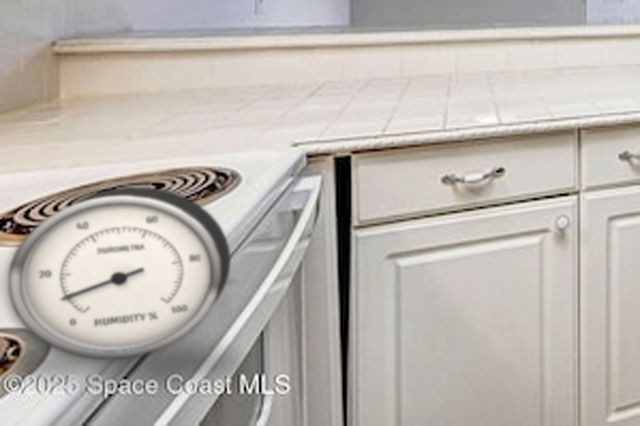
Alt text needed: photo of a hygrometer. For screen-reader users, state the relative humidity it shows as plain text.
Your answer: 10 %
